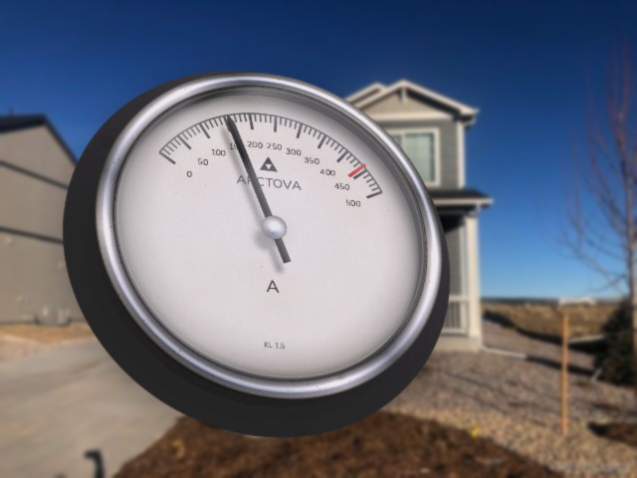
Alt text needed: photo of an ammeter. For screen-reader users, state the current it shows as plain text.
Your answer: 150 A
